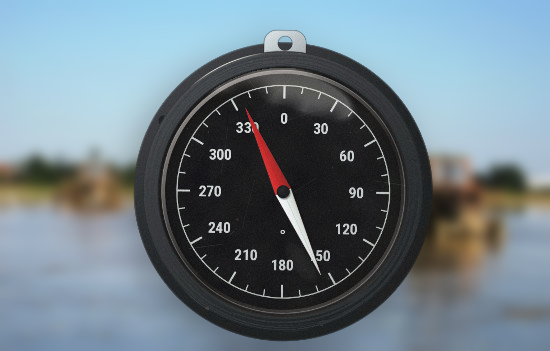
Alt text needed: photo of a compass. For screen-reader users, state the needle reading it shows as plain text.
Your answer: 335 °
